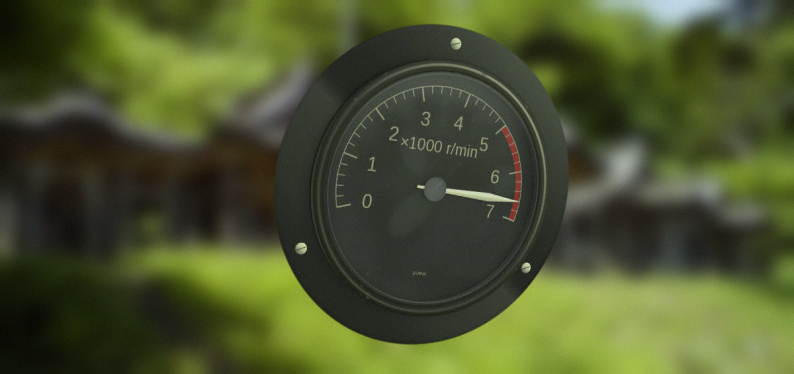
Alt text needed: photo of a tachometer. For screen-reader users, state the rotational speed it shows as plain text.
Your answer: 6600 rpm
